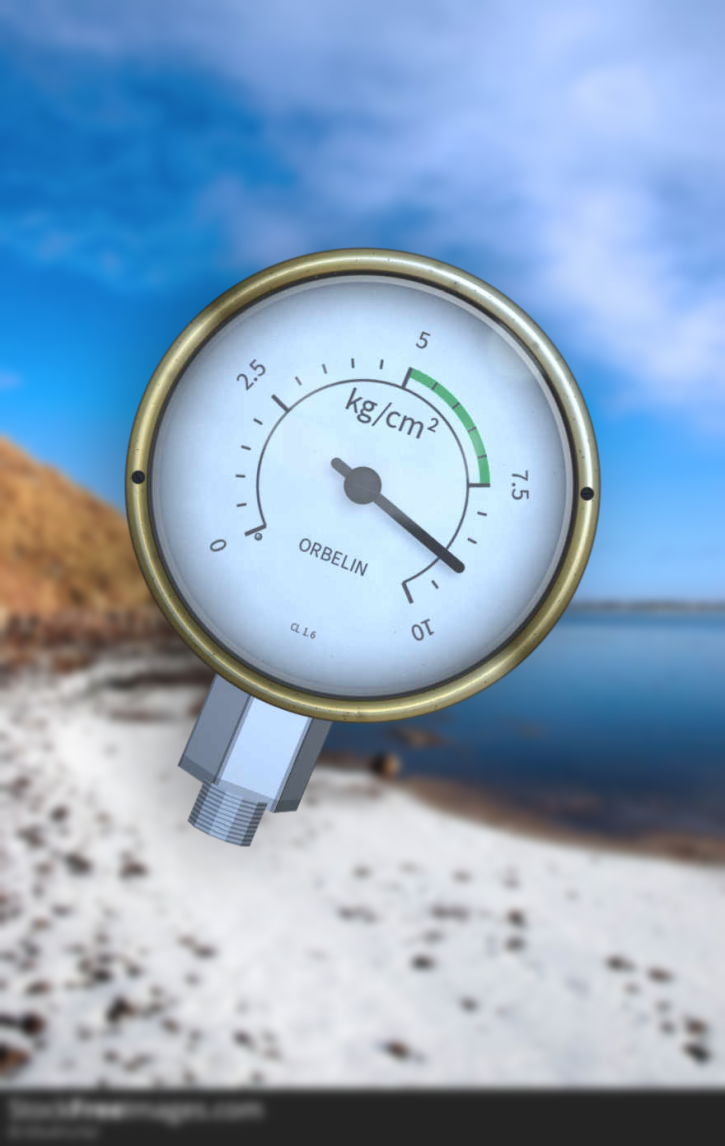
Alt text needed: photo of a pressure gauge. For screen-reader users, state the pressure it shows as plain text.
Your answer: 9 kg/cm²
